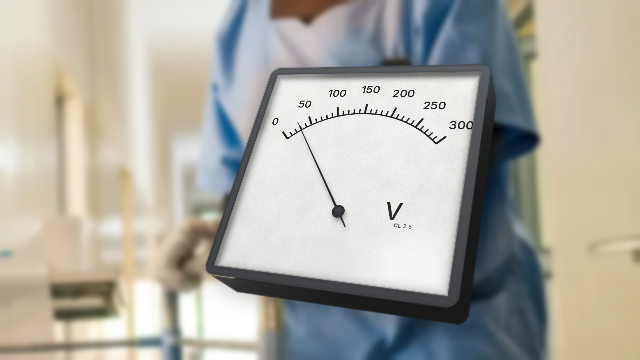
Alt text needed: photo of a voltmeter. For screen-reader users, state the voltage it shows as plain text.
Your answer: 30 V
